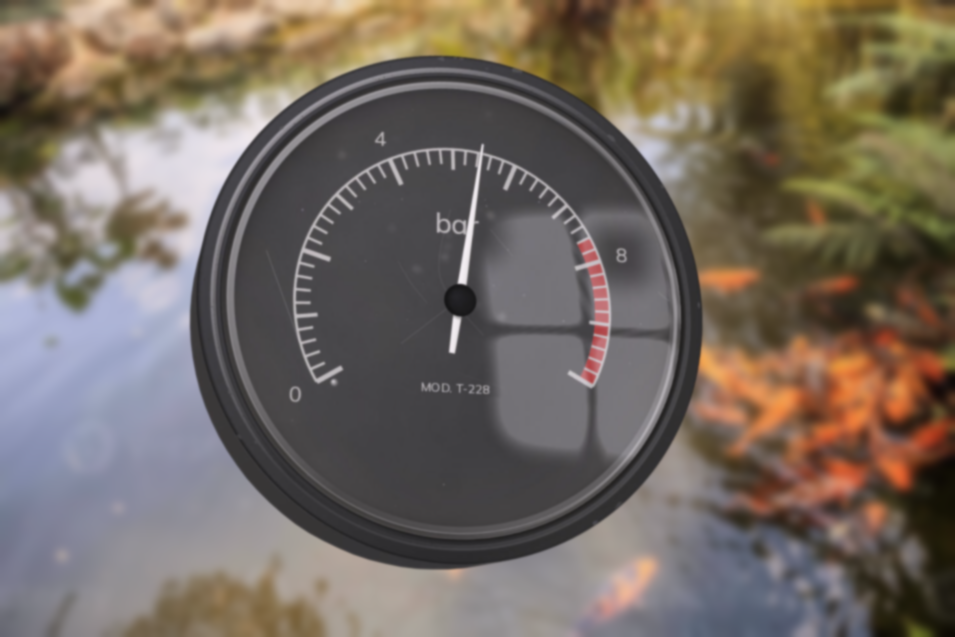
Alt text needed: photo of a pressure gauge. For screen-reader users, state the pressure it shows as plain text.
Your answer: 5.4 bar
